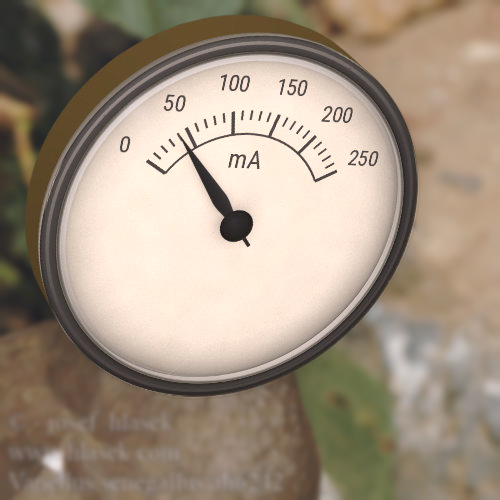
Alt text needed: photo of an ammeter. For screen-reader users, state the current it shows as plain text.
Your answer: 40 mA
